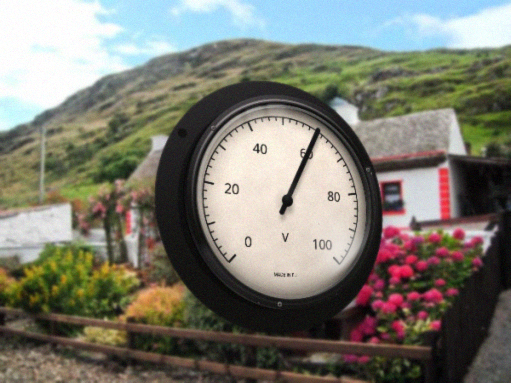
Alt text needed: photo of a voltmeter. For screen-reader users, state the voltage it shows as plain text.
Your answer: 60 V
